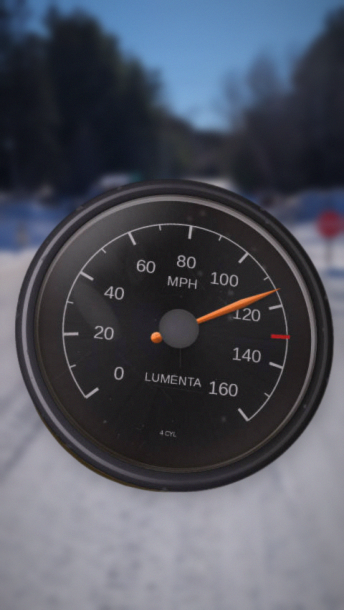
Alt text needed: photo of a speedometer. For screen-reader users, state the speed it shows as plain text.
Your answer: 115 mph
